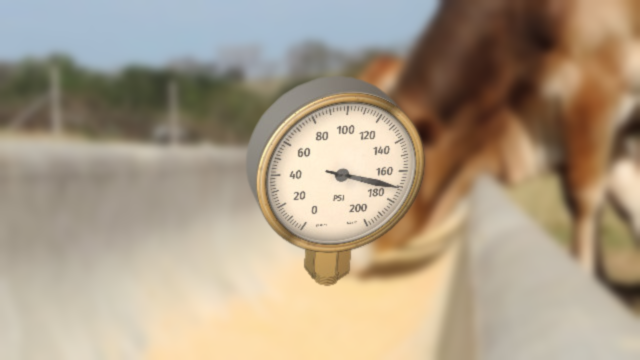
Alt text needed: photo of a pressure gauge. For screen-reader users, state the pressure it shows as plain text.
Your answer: 170 psi
